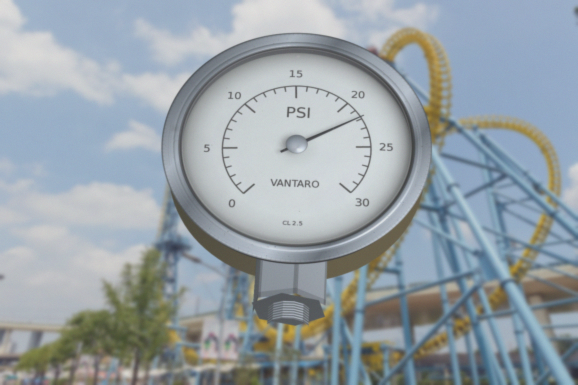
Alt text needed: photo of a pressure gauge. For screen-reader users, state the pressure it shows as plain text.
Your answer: 22 psi
